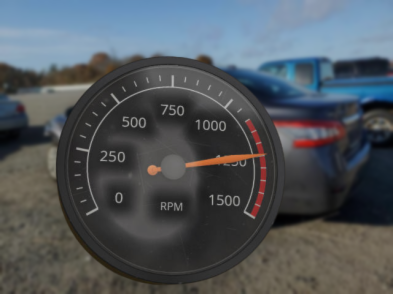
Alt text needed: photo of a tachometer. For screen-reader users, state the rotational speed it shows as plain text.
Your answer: 1250 rpm
